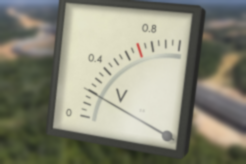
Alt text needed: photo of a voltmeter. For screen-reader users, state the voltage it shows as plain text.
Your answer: 0.2 V
